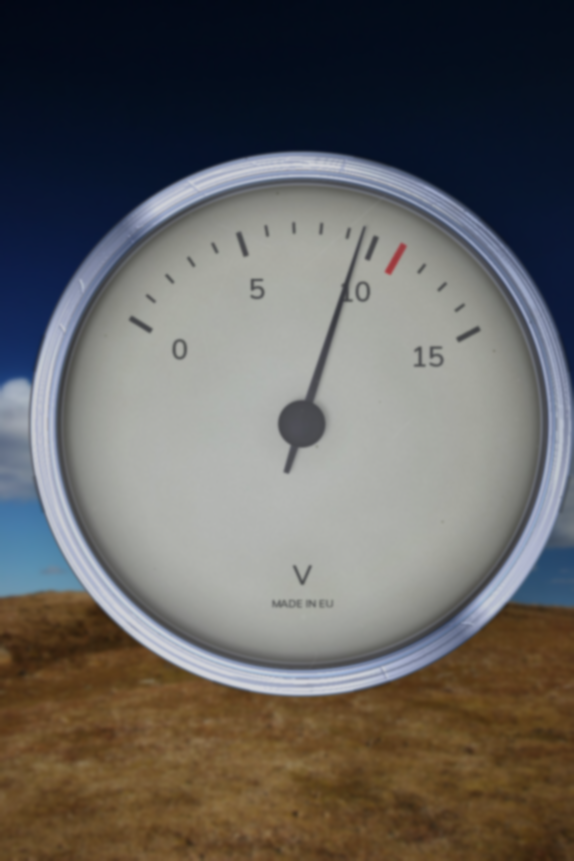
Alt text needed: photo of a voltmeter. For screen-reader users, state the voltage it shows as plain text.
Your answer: 9.5 V
